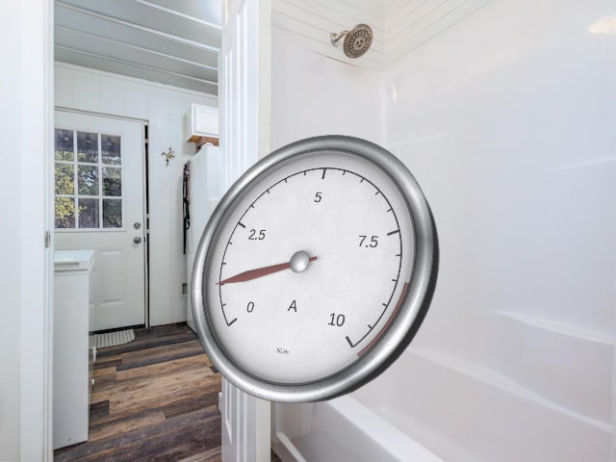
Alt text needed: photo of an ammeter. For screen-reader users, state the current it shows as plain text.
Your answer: 1 A
